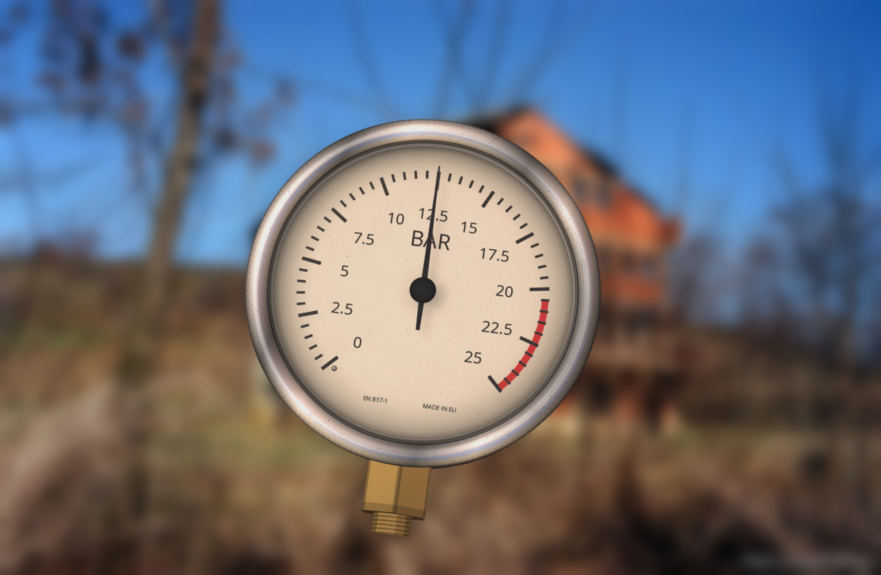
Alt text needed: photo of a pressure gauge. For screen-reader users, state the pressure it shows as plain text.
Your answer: 12.5 bar
